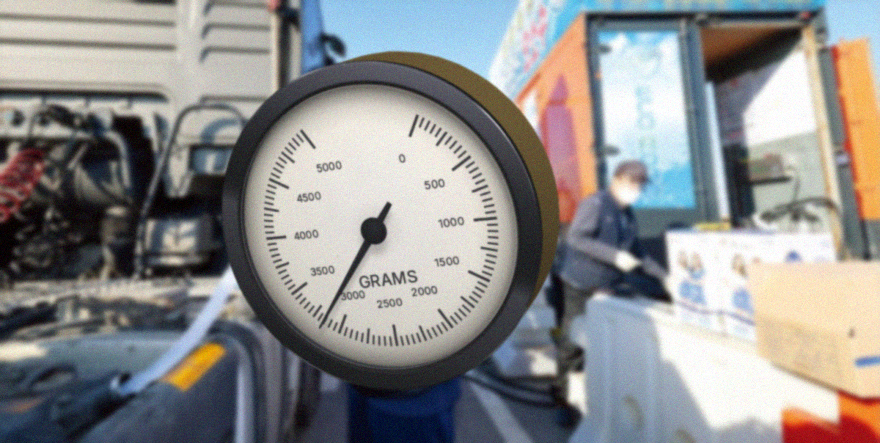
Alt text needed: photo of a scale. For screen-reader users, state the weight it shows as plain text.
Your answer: 3150 g
